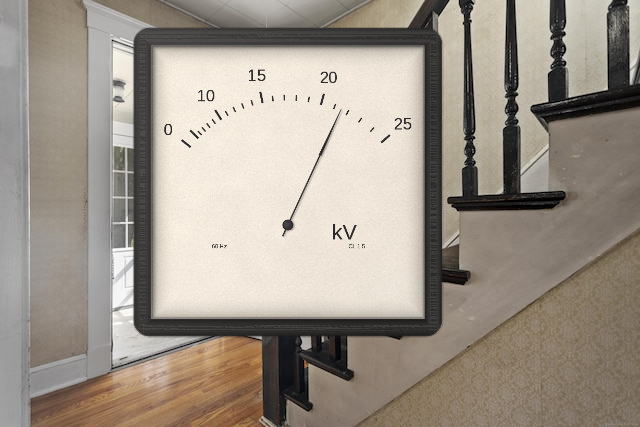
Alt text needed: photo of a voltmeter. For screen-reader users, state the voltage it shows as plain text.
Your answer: 21.5 kV
